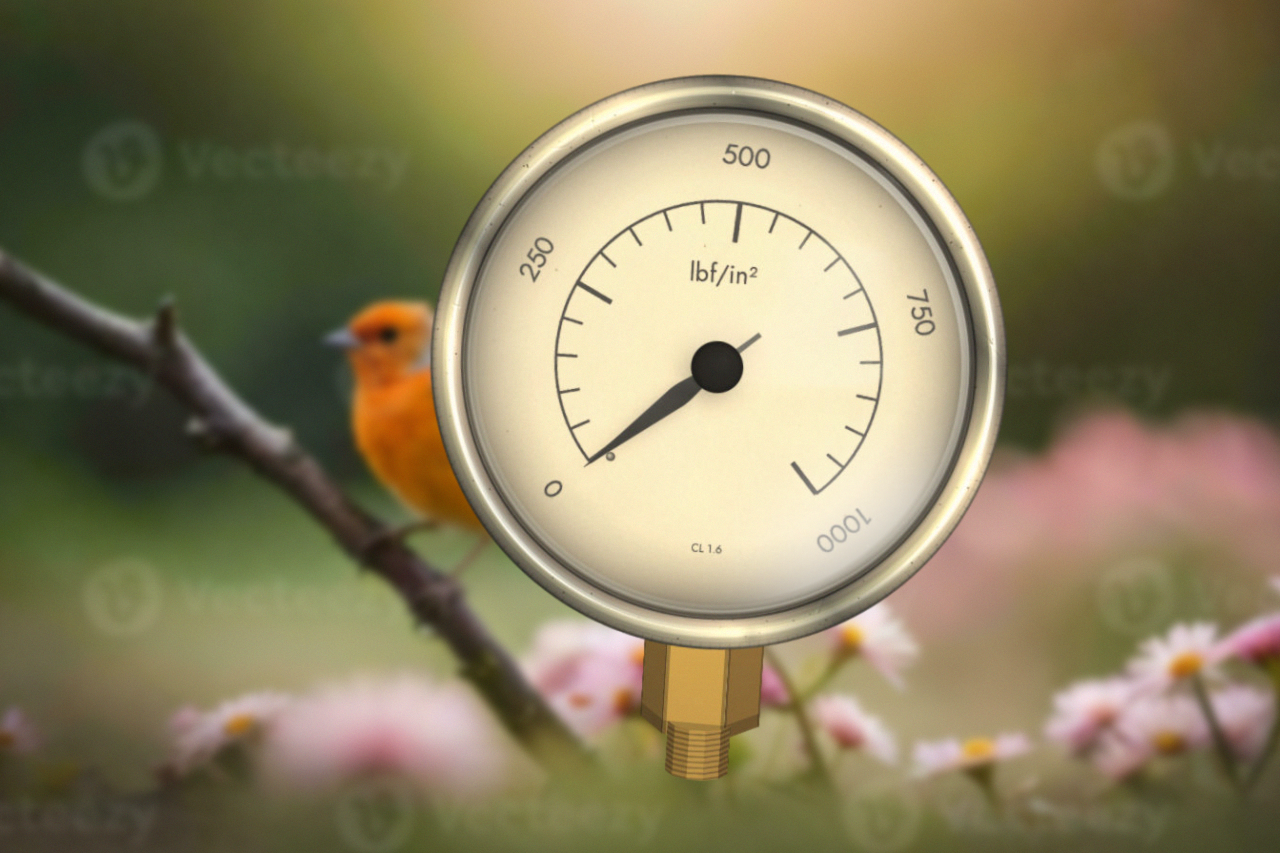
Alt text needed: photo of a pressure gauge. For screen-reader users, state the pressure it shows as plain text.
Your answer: 0 psi
